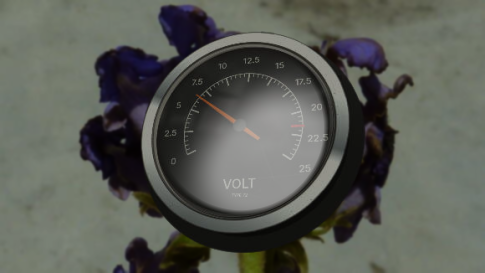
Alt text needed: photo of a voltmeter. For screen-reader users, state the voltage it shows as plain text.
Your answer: 6.5 V
